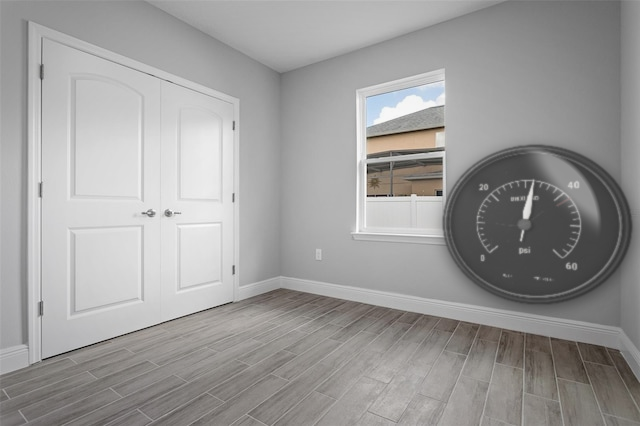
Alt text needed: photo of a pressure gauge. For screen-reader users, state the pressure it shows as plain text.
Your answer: 32 psi
